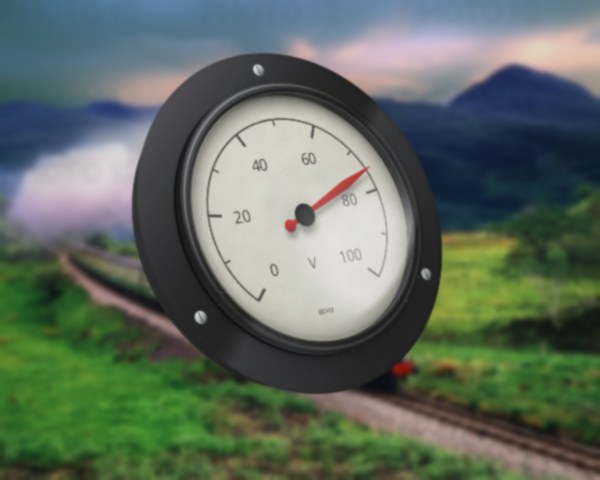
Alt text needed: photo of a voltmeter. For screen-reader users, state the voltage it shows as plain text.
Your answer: 75 V
